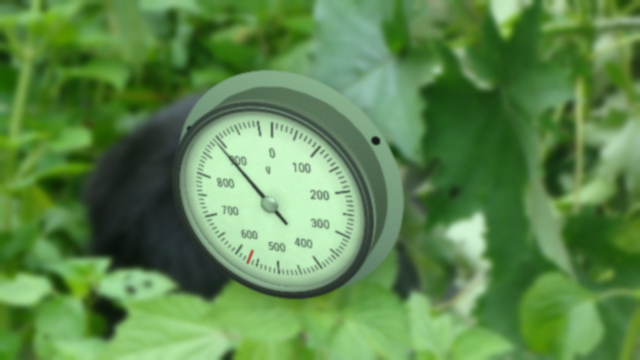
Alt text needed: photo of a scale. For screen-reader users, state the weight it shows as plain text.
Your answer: 900 g
